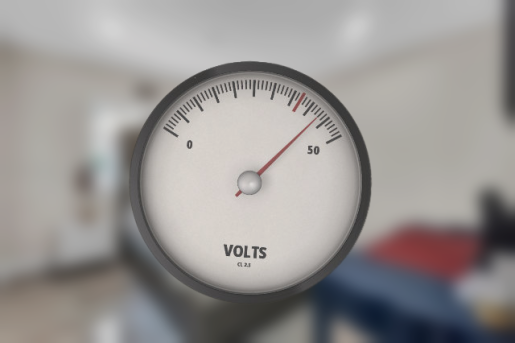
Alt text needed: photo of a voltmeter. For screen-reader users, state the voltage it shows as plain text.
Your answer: 43 V
